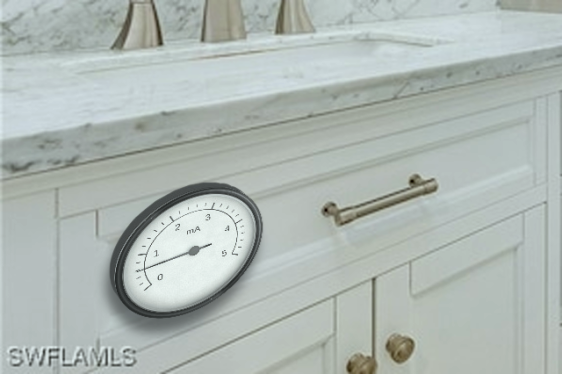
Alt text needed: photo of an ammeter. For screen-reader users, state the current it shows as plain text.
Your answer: 0.6 mA
